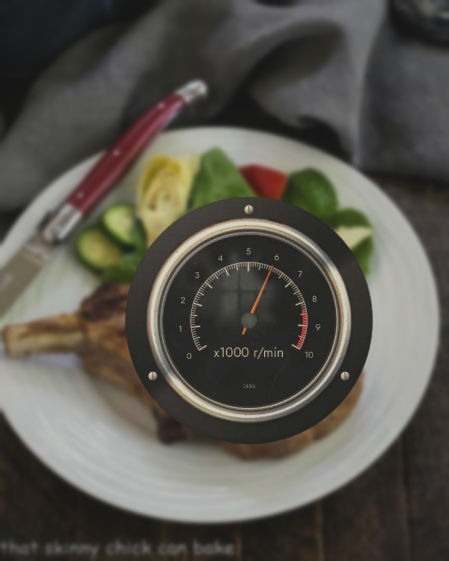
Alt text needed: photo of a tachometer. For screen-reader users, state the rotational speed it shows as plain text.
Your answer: 6000 rpm
